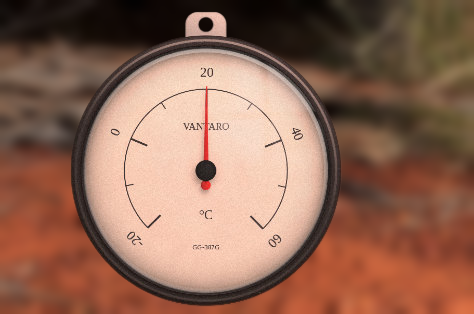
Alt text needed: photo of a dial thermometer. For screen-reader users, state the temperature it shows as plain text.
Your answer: 20 °C
